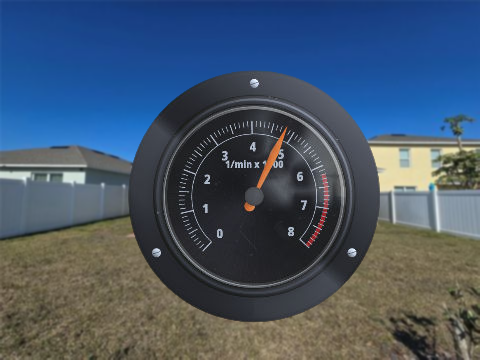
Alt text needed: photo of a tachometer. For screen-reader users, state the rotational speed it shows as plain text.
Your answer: 4800 rpm
